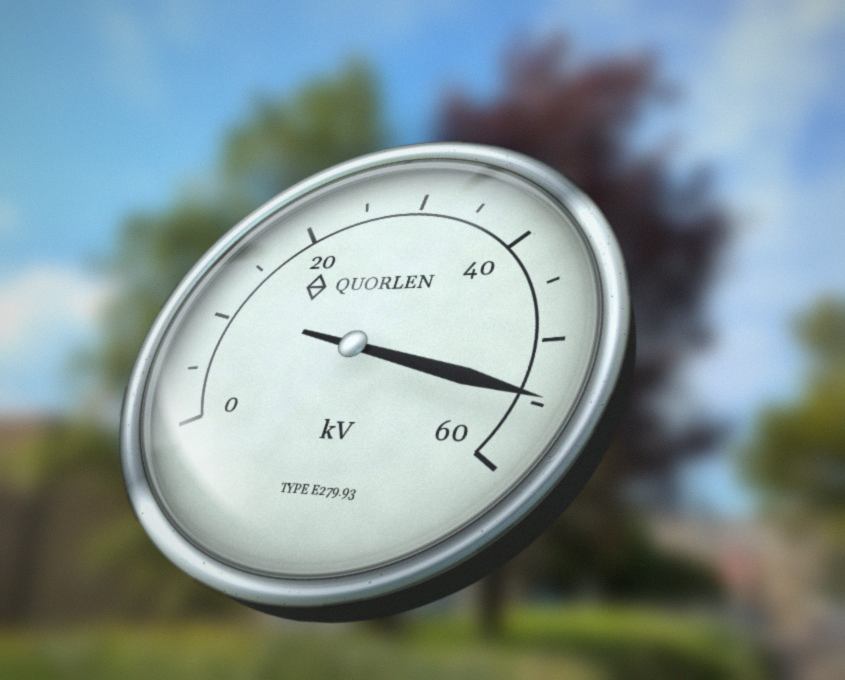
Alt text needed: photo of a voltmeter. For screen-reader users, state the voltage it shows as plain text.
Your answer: 55 kV
